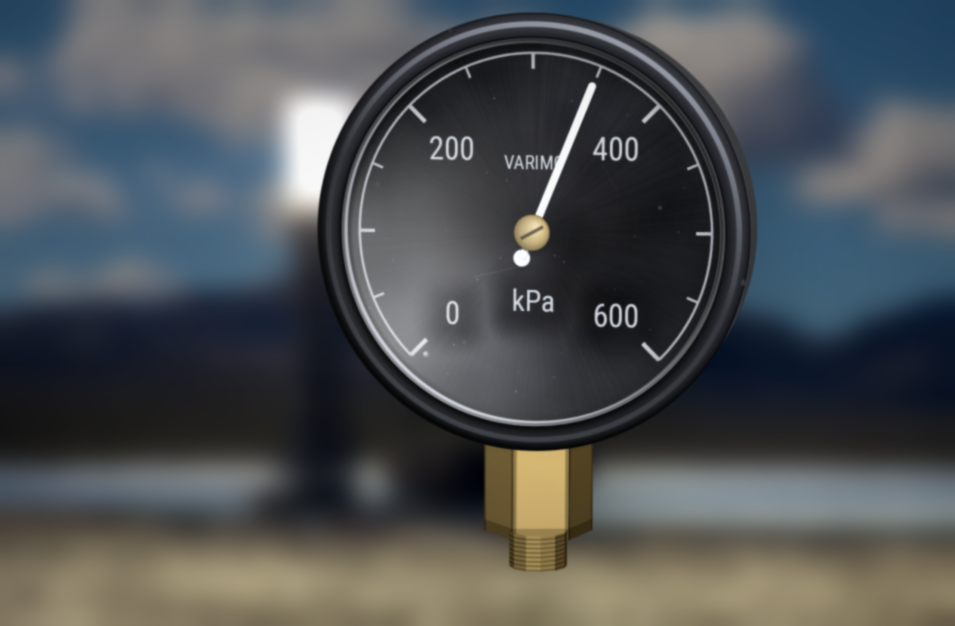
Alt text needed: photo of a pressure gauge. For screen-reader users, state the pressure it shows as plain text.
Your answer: 350 kPa
